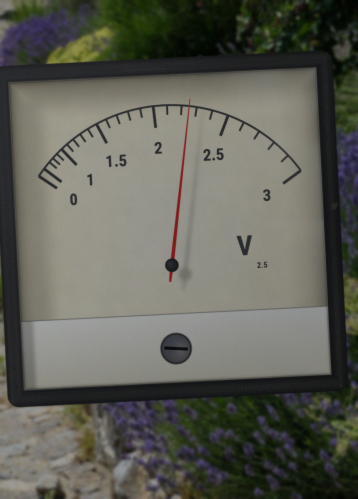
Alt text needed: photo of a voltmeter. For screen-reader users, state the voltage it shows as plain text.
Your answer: 2.25 V
